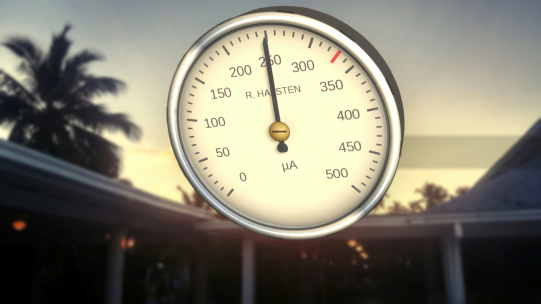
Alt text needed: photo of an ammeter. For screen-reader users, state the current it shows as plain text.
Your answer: 250 µA
